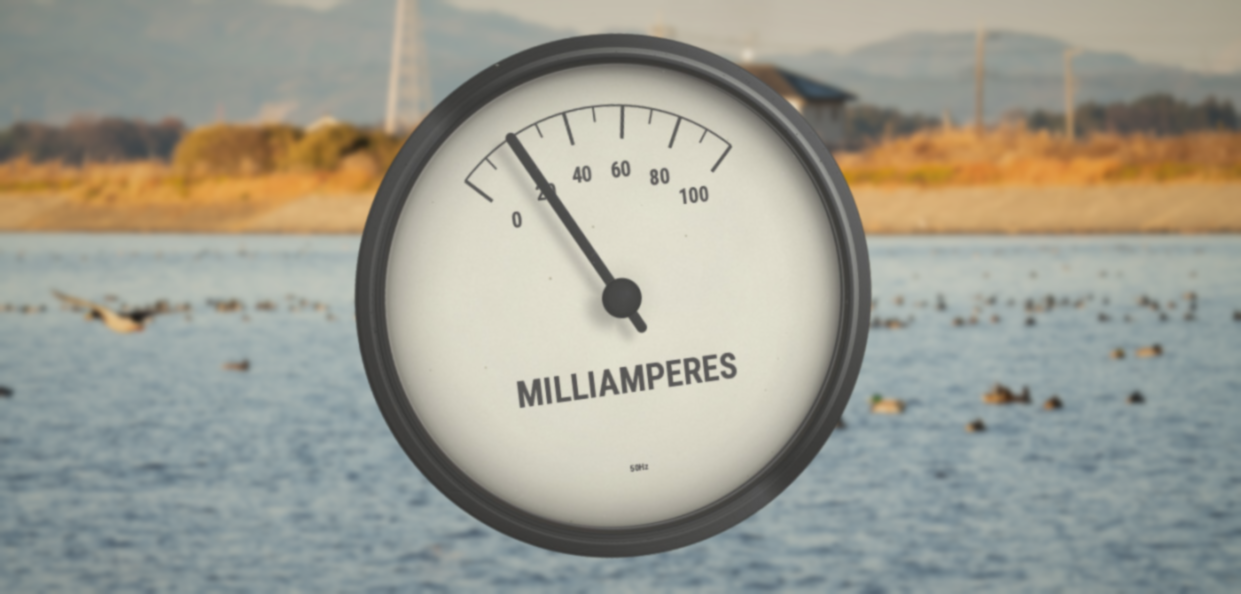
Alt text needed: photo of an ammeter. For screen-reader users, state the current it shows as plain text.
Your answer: 20 mA
